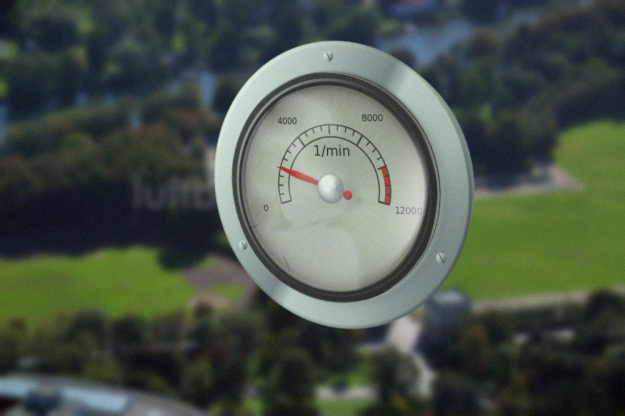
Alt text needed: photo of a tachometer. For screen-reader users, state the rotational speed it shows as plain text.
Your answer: 2000 rpm
